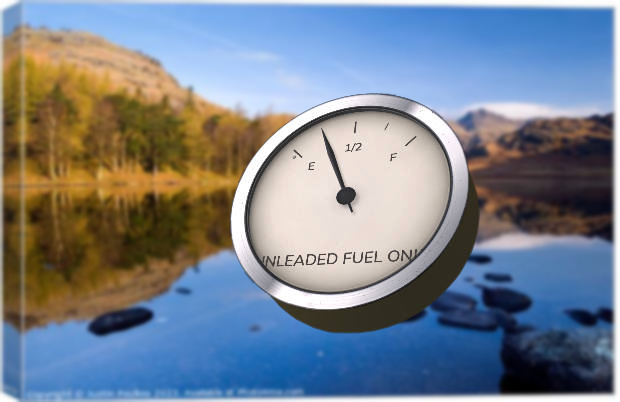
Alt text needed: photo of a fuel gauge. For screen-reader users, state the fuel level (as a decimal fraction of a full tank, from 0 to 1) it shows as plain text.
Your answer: 0.25
